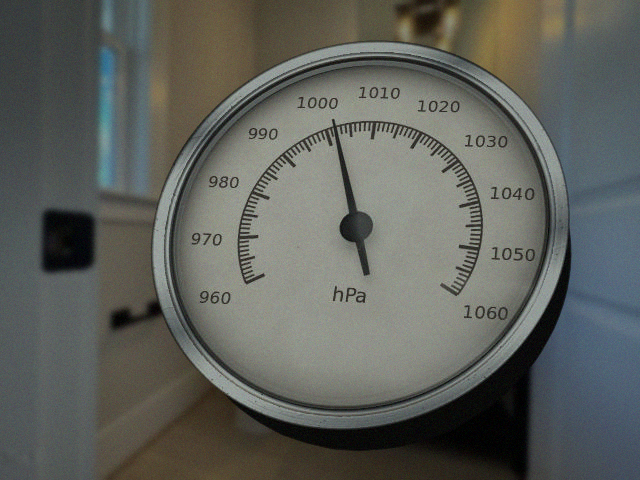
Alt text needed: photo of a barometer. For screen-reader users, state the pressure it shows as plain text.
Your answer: 1002 hPa
